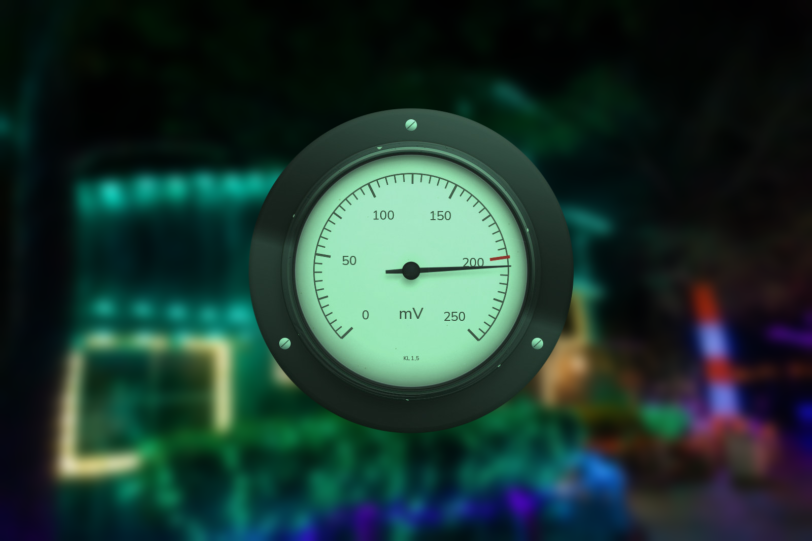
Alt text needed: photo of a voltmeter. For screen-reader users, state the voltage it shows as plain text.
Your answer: 205 mV
